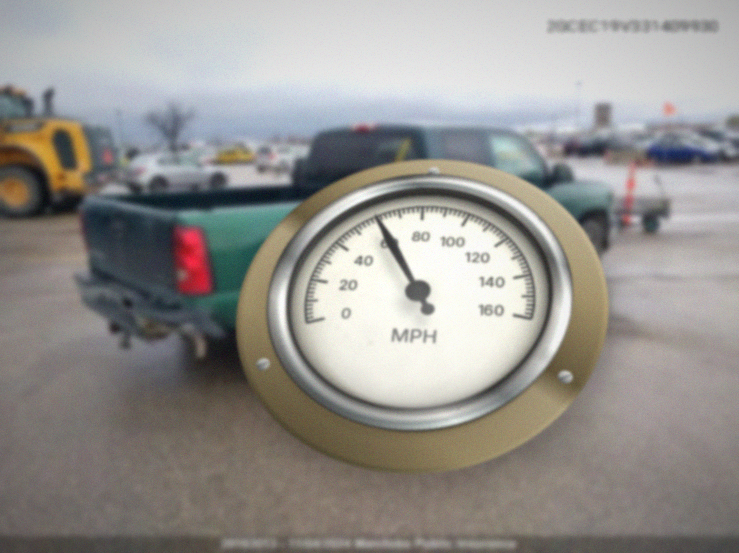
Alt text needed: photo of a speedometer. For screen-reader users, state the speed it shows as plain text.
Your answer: 60 mph
